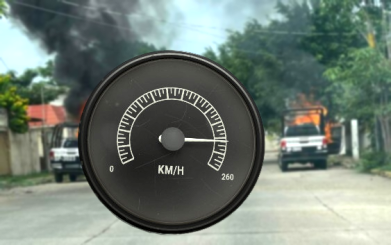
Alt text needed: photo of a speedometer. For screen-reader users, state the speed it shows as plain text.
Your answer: 225 km/h
